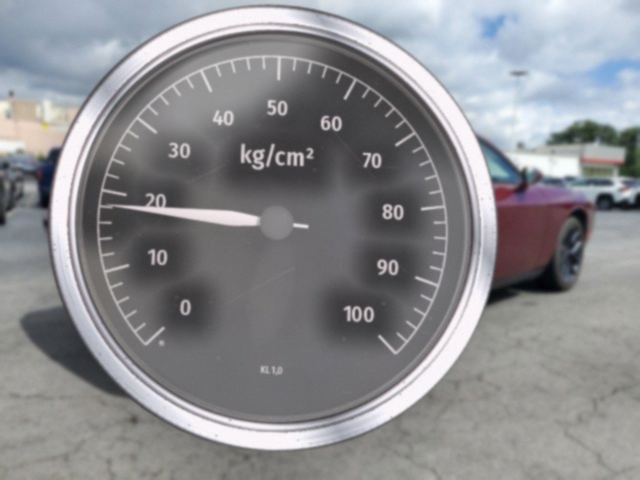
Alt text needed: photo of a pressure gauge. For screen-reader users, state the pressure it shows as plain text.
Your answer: 18 kg/cm²
